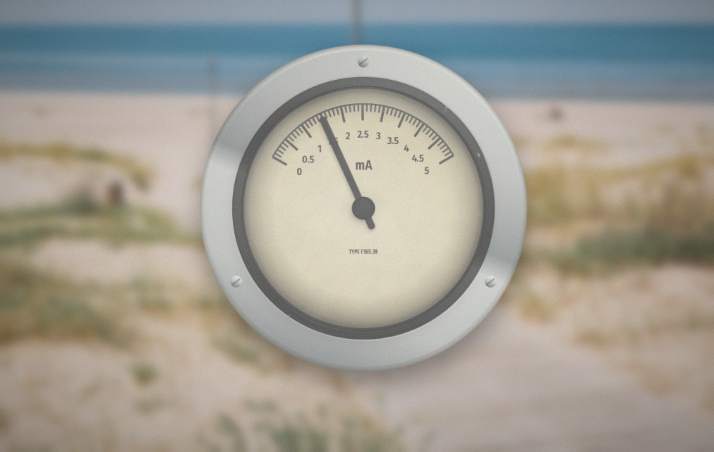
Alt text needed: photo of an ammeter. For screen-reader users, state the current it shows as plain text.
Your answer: 1.5 mA
